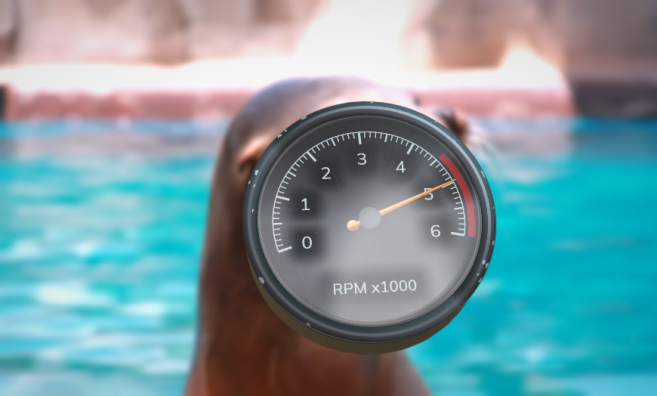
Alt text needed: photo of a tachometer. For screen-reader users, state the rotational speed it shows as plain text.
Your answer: 5000 rpm
